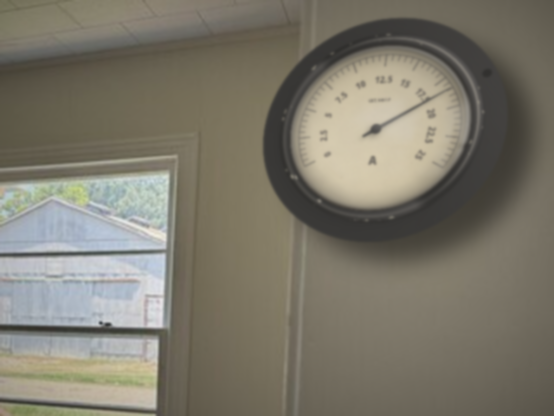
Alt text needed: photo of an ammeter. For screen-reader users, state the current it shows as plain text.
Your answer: 18.5 A
